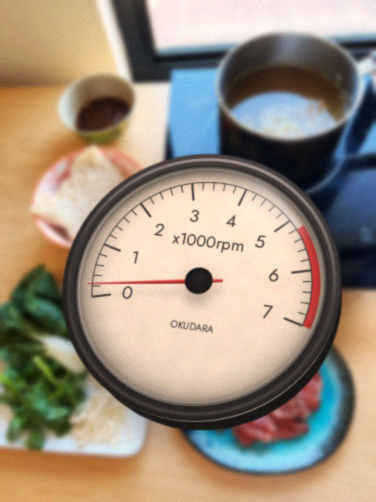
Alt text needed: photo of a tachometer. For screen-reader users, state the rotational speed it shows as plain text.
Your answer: 200 rpm
